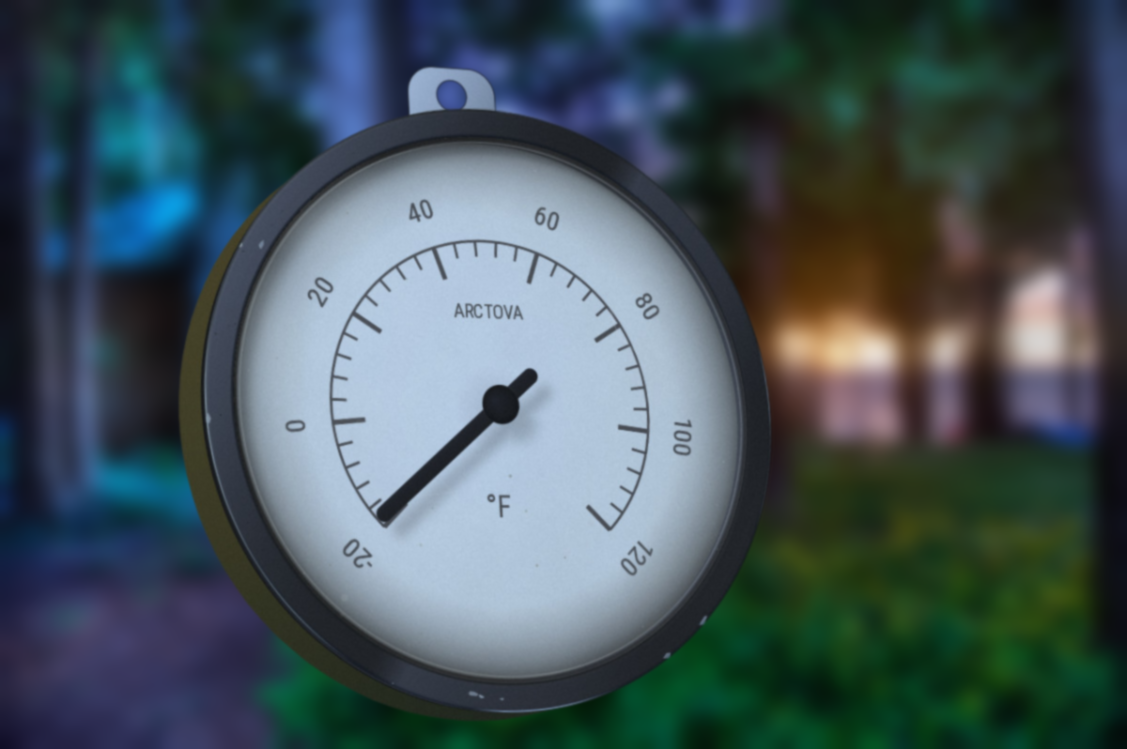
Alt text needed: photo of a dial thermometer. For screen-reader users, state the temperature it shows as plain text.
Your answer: -18 °F
